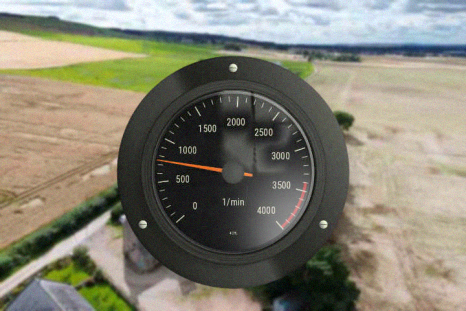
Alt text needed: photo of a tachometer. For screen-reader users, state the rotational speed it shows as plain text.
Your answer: 750 rpm
